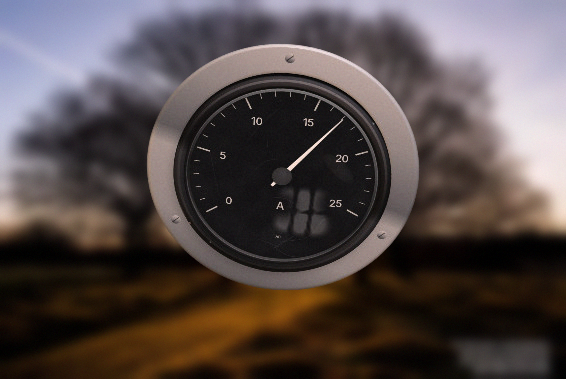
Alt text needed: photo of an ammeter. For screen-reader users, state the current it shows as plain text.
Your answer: 17 A
